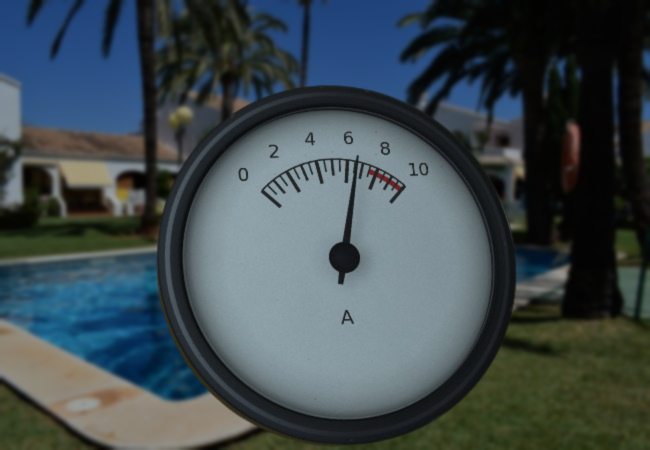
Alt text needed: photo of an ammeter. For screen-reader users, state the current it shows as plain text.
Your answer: 6.5 A
